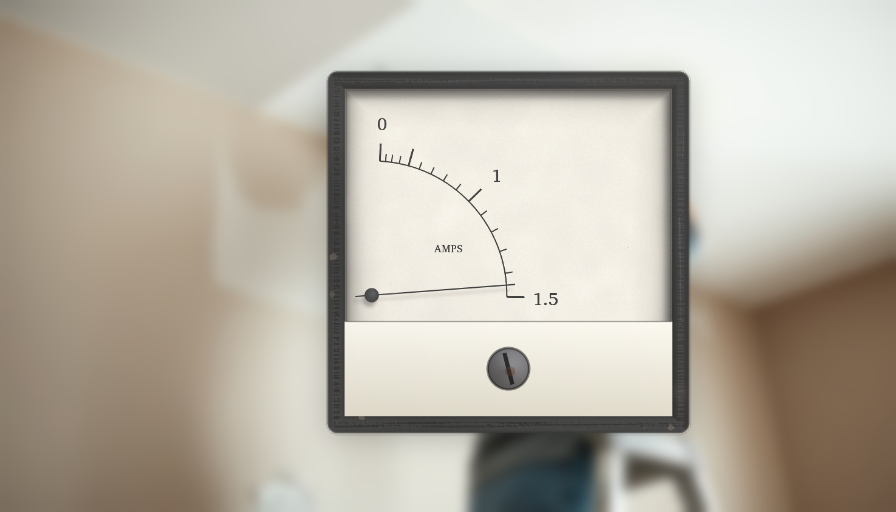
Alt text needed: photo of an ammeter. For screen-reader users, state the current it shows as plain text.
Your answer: 1.45 A
